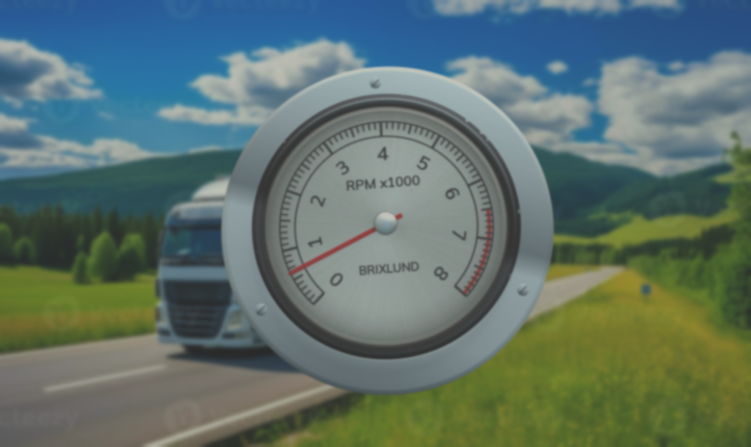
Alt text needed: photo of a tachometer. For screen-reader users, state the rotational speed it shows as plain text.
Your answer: 600 rpm
